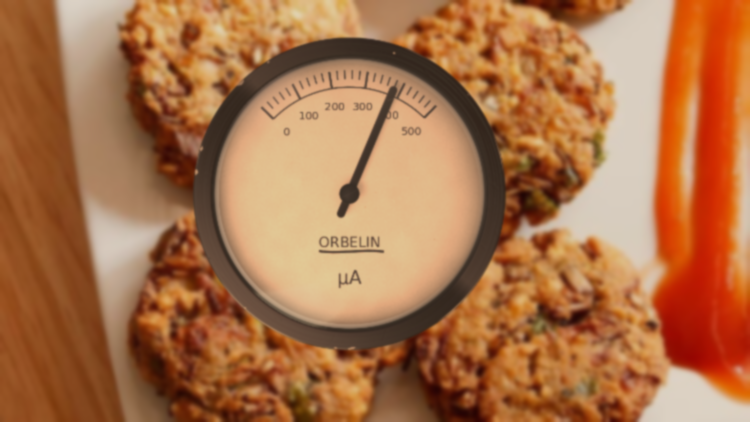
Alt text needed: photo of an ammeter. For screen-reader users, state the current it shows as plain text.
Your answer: 380 µA
